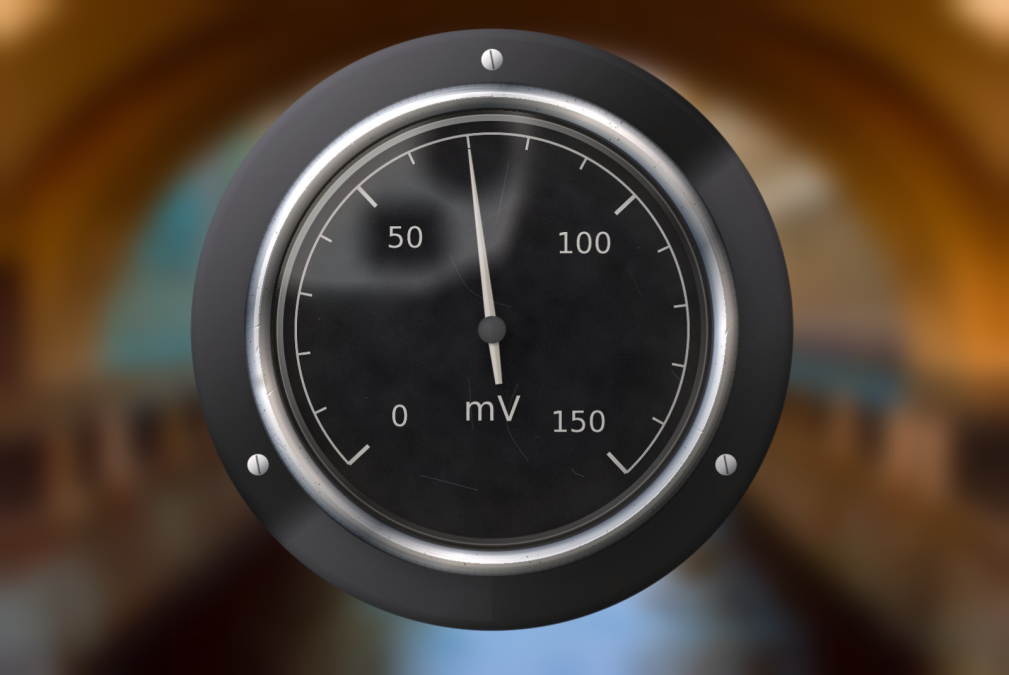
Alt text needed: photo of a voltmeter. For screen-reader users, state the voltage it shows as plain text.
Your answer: 70 mV
